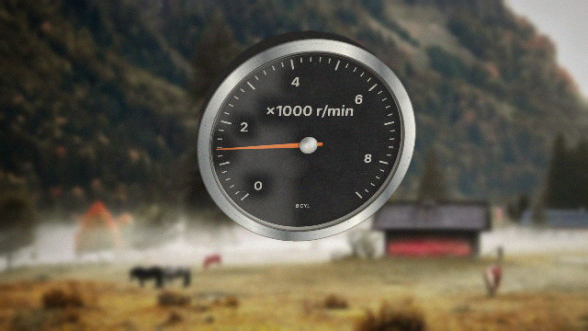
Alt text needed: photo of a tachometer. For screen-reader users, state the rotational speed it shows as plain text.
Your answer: 1400 rpm
